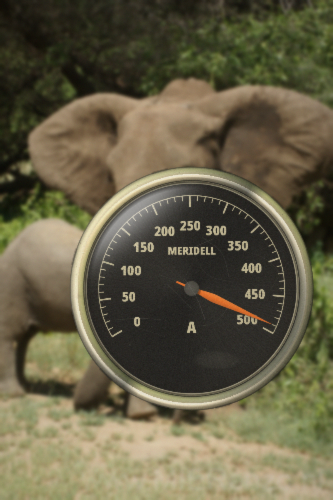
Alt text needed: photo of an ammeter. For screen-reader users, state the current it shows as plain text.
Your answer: 490 A
